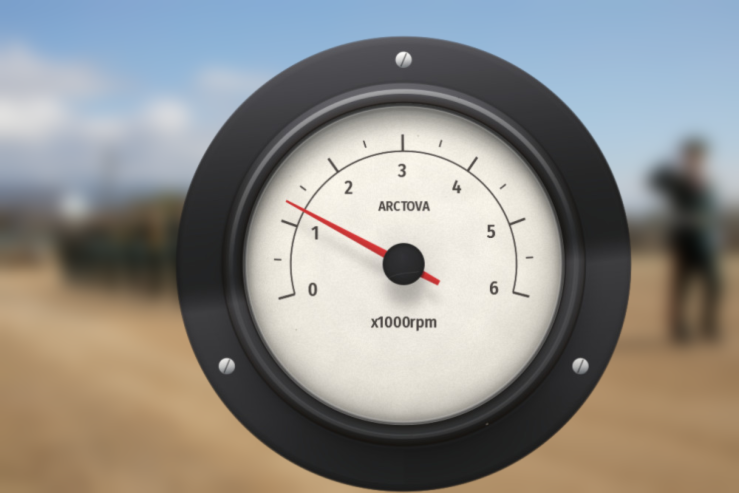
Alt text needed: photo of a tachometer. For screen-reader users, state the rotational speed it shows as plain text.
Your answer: 1250 rpm
